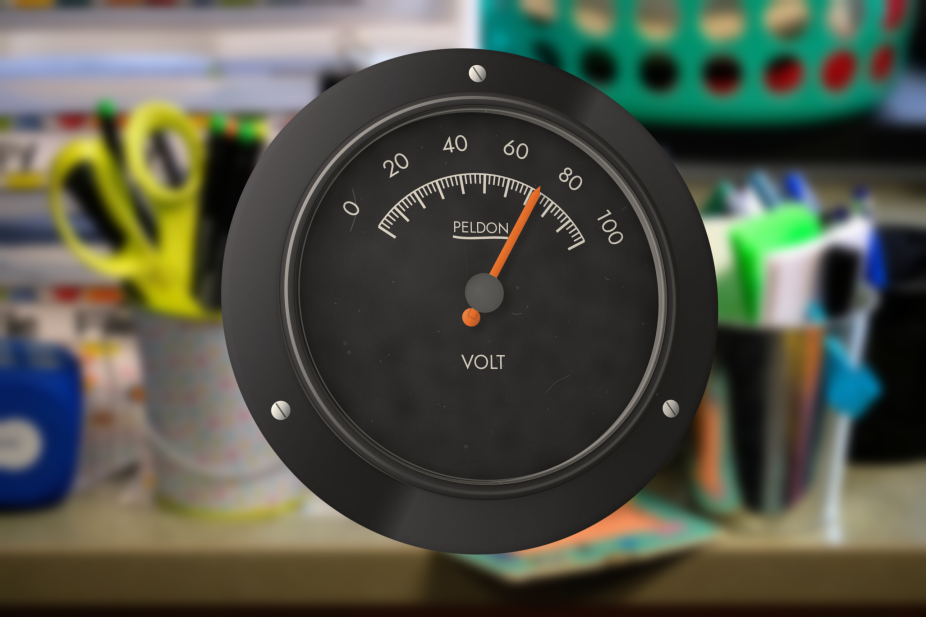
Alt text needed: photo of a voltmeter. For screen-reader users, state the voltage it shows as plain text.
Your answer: 72 V
